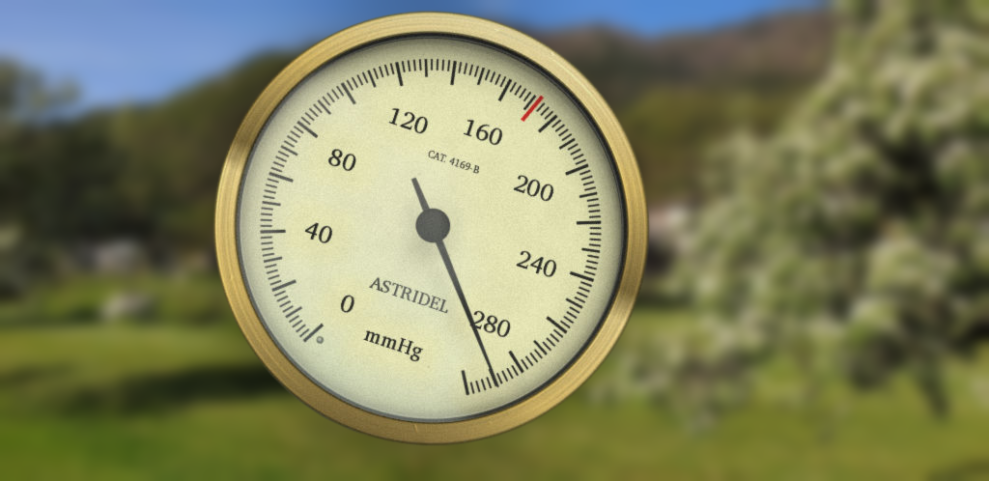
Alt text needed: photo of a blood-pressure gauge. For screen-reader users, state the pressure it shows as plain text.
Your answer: 290 mmHg
